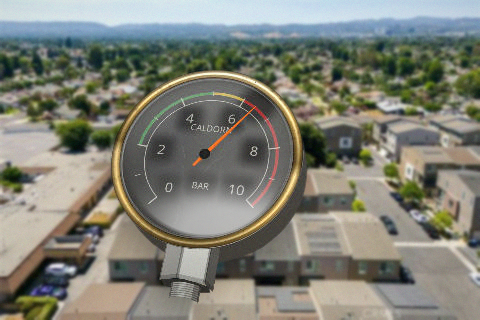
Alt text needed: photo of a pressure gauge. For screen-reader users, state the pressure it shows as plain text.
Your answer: 6.5 bar
